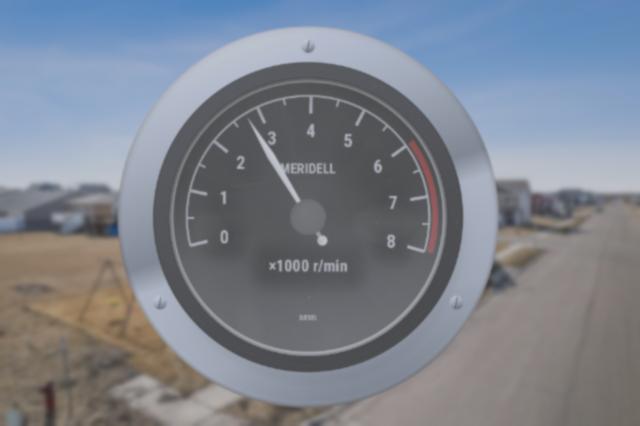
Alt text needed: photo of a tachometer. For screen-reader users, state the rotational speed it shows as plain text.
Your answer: 2750 rpm
